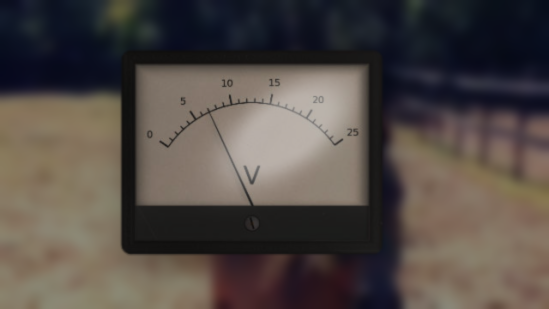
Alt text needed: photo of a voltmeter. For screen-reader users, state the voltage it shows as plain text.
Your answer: 7 V
